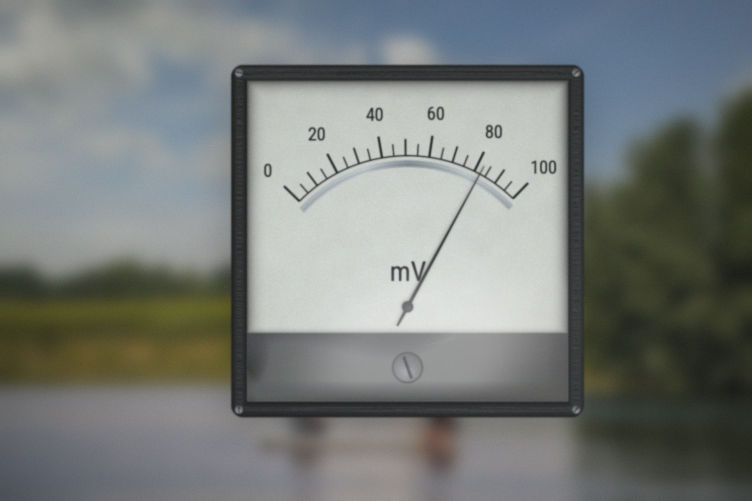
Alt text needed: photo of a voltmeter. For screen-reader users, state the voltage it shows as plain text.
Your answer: 82.5 mV
